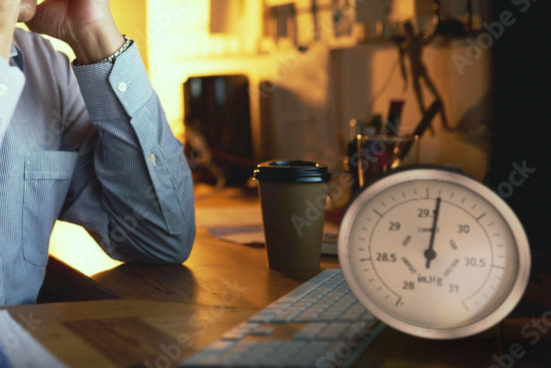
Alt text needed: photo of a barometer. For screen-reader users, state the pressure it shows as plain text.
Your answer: 29.6 inHg
